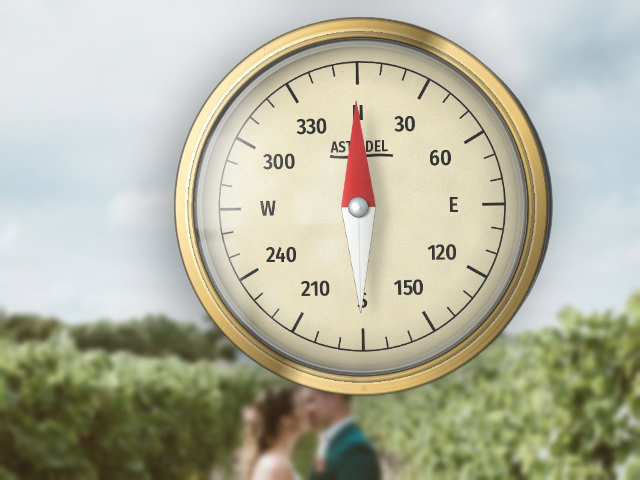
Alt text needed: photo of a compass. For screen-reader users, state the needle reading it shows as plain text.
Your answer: 0 °
